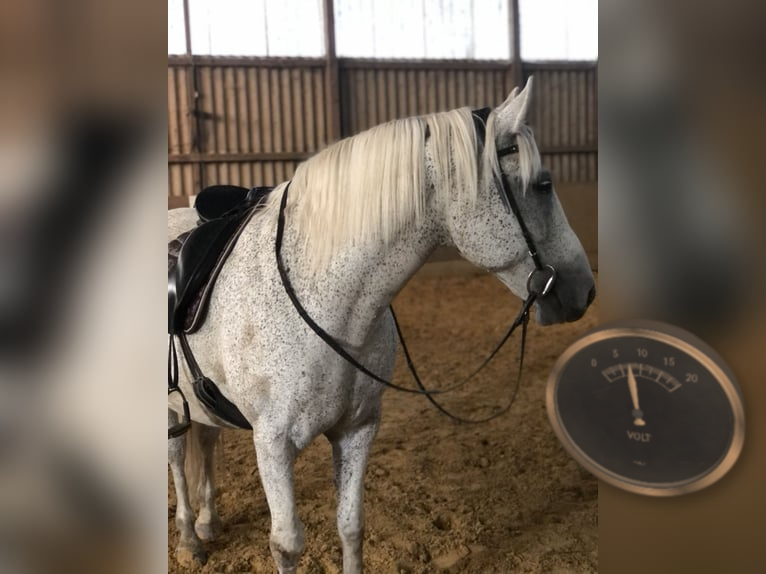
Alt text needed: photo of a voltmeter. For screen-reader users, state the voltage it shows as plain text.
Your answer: 7.5 V
